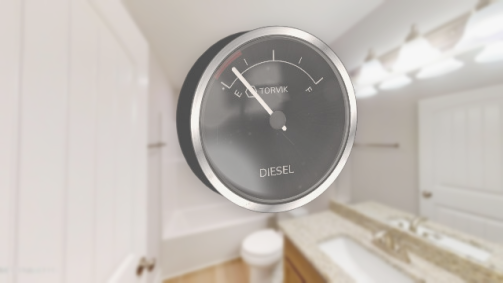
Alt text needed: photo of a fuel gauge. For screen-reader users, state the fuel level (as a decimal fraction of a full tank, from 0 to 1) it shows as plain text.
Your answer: 0.125
